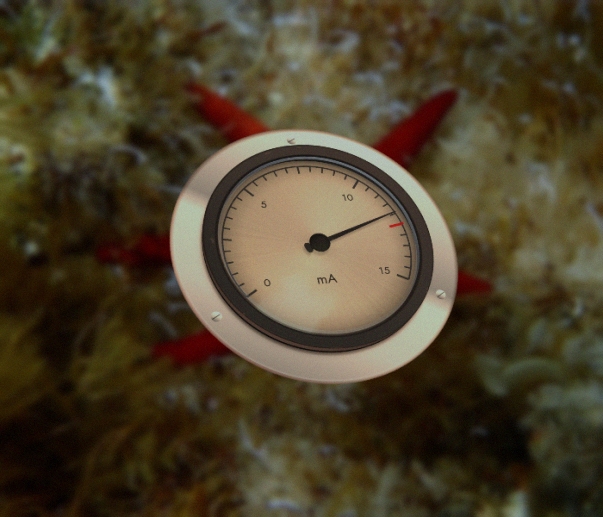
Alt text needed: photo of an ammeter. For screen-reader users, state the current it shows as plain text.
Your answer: 12 mA
